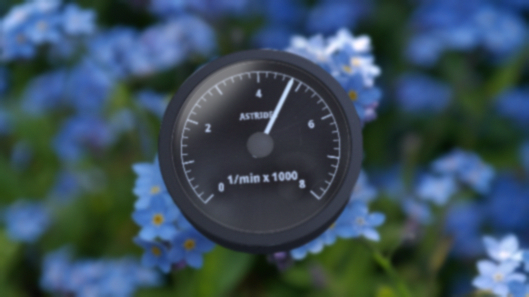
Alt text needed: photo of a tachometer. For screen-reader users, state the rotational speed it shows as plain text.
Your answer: 4800 rpm
